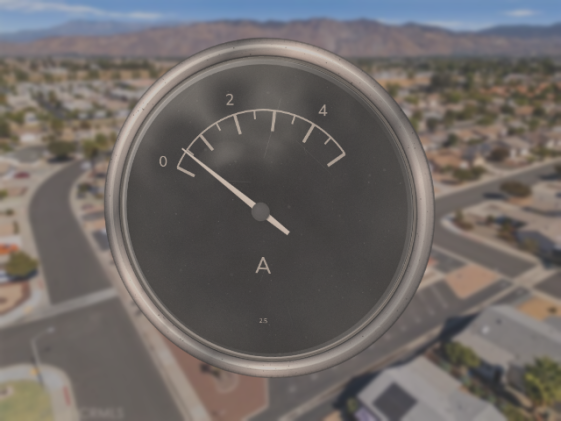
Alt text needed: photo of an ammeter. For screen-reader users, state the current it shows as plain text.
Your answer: 0.5 A
